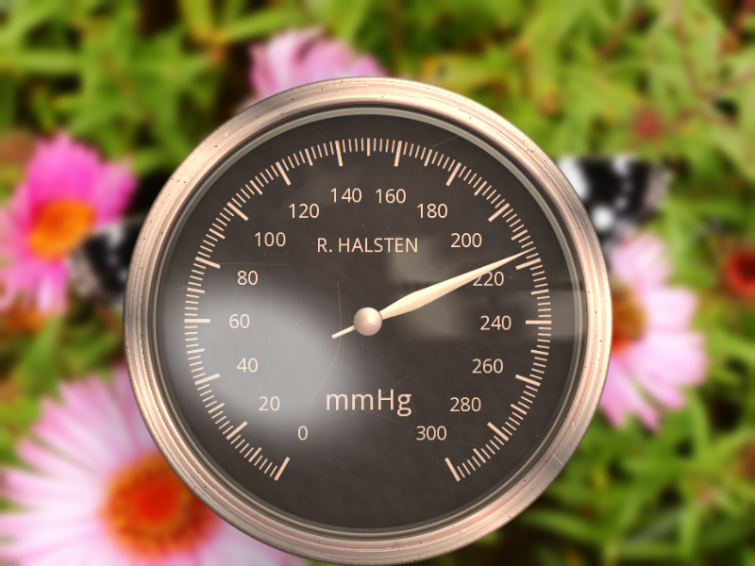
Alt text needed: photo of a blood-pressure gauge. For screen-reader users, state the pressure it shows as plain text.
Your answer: 216 mmHg
